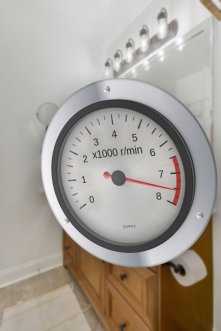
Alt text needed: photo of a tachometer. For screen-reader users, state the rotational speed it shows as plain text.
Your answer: 7500 rpm
